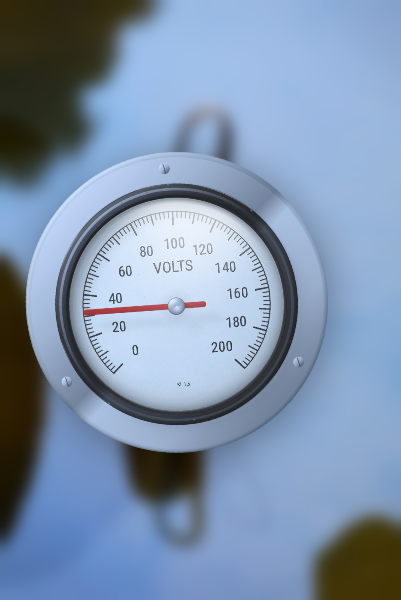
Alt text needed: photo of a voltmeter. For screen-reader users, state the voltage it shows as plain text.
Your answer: 32 V
